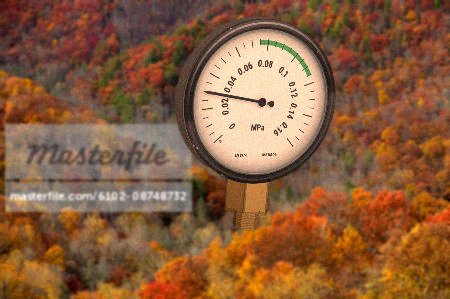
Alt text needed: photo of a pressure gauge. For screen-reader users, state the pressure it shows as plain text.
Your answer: 0.03 MPa
